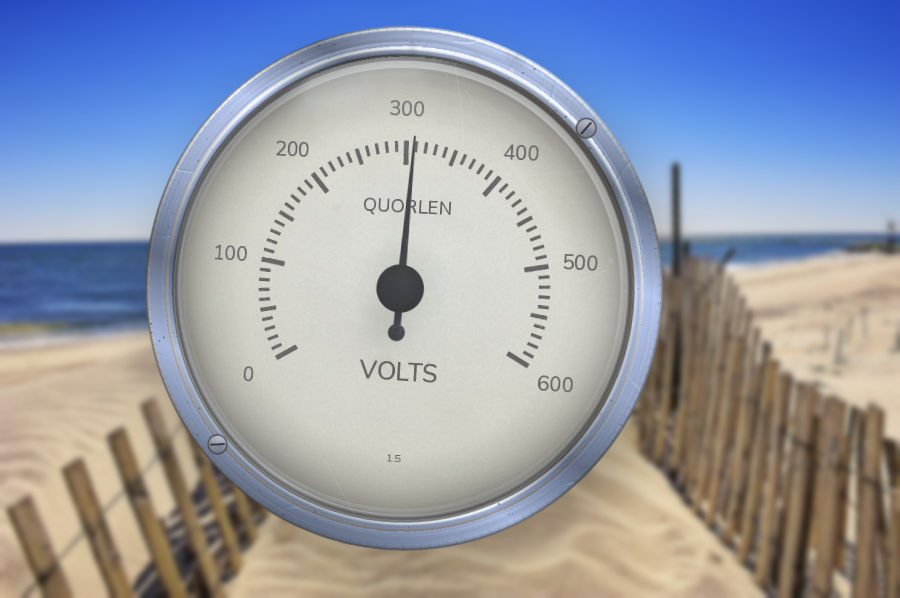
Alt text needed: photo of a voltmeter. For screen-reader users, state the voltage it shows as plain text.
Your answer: 310 V
